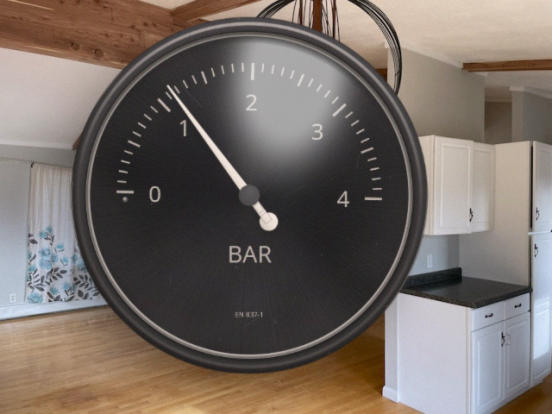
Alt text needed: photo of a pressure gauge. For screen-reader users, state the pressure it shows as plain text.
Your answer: 1.15 bar
